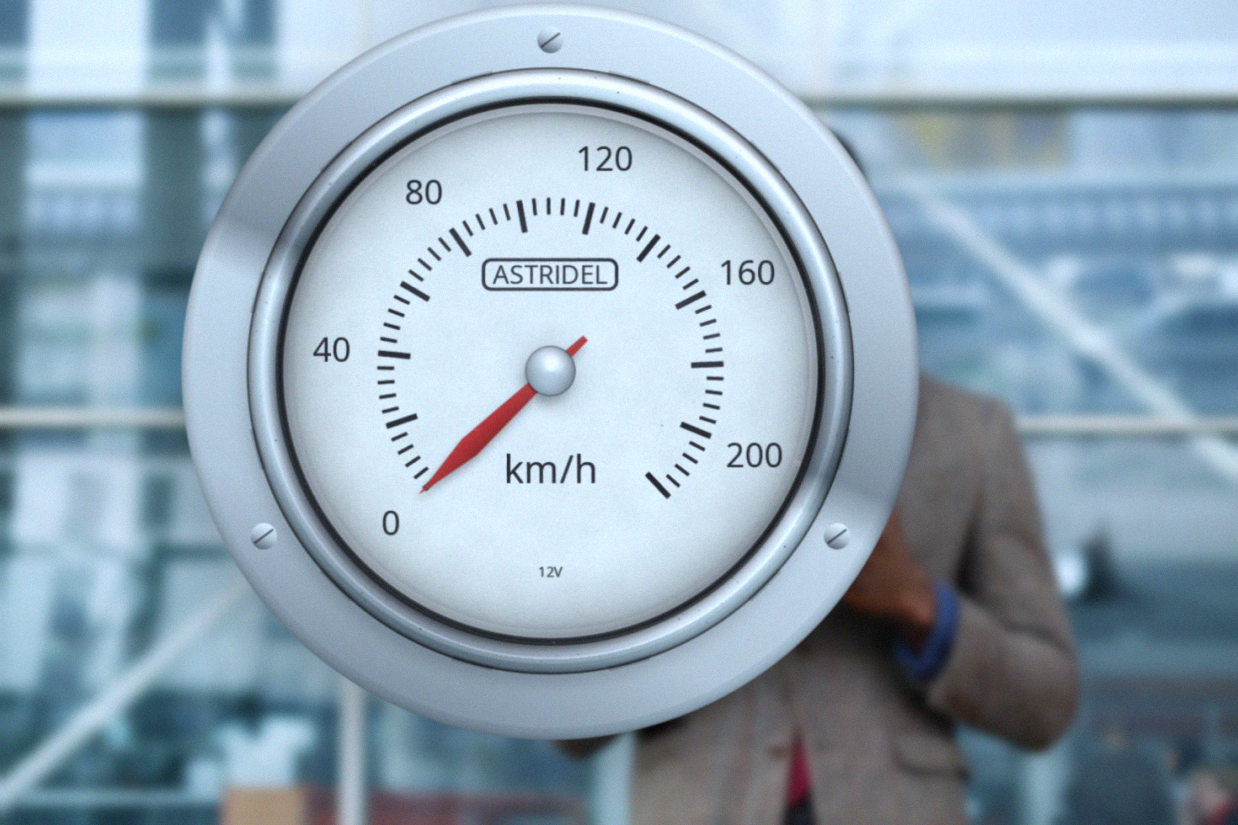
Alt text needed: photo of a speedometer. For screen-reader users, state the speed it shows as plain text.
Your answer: 0 km/h
